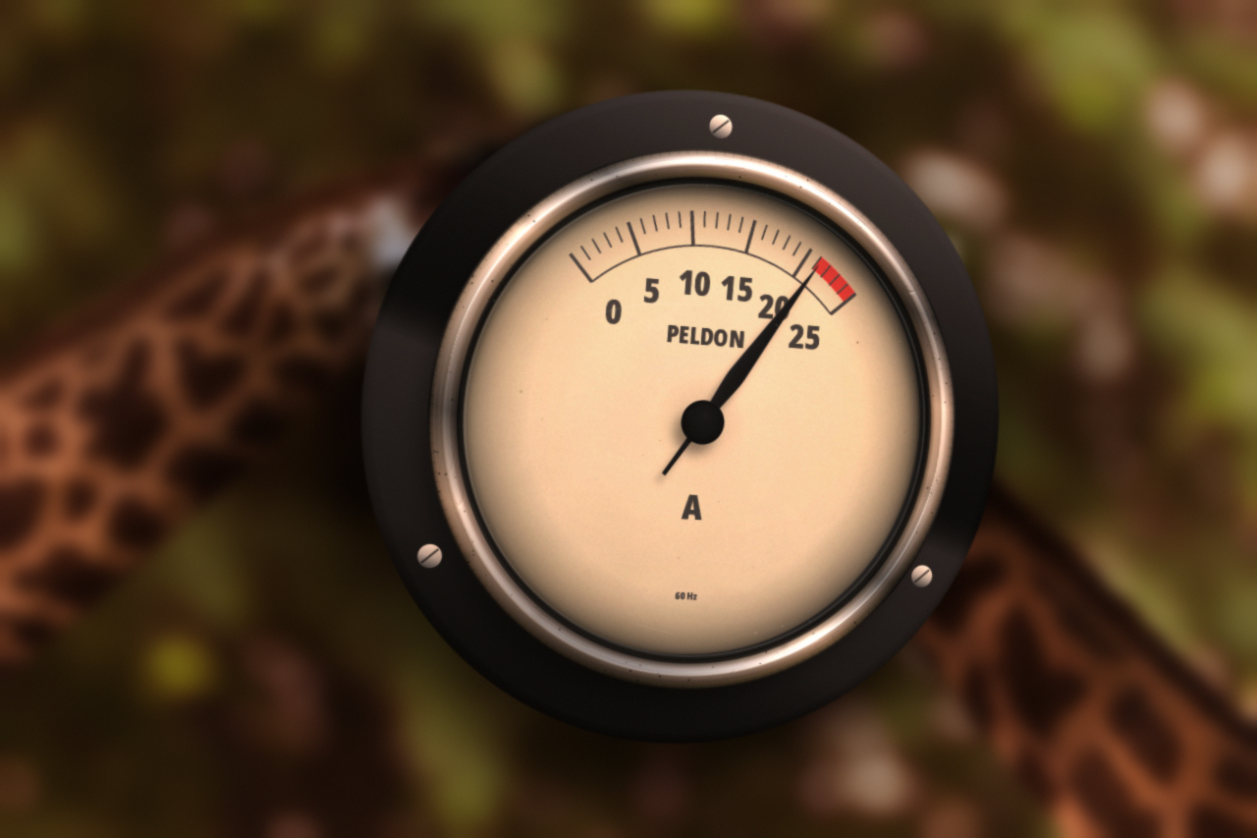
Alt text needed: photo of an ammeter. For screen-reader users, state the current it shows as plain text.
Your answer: 21 A
